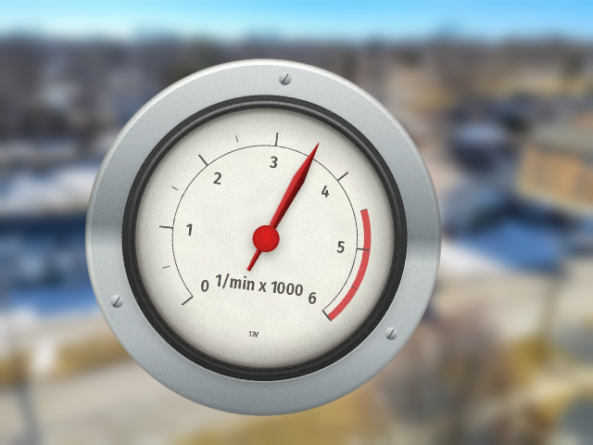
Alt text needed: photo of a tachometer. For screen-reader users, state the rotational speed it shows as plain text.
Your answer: 3500 rpm
